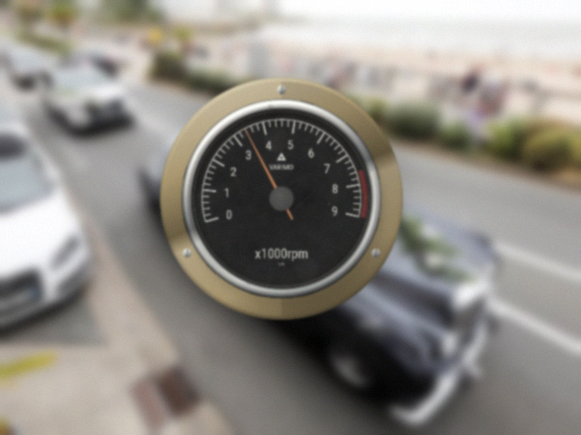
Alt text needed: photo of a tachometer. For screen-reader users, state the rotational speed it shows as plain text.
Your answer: 3400 rpm
